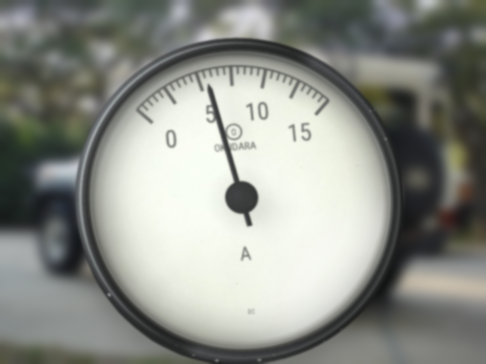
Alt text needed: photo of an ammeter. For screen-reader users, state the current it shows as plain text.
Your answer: 5.5 A
